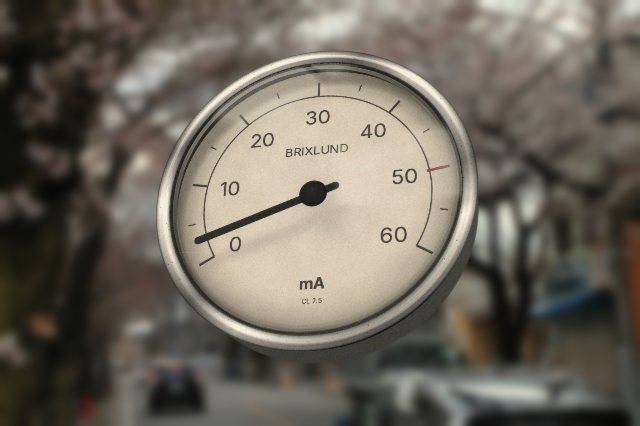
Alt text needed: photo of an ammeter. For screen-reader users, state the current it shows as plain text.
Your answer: 2.5 mA
